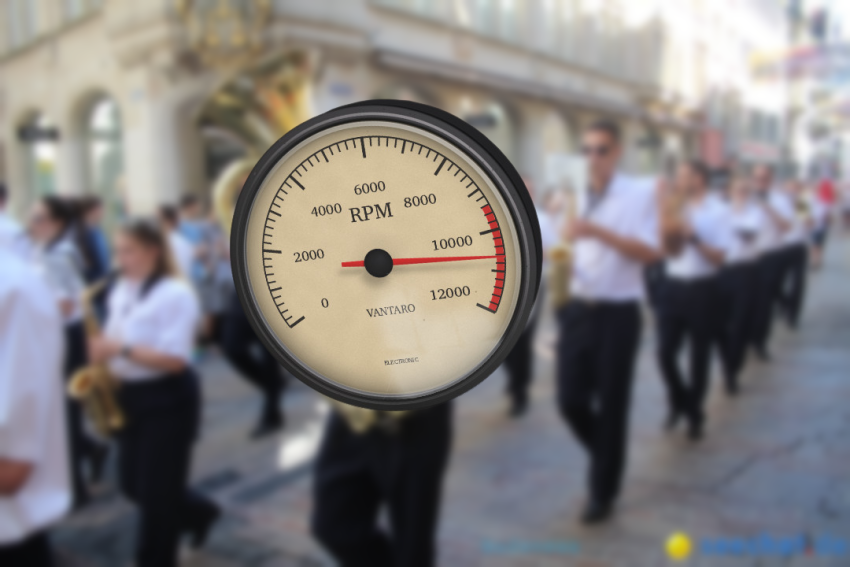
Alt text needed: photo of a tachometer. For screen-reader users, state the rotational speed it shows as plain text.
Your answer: 10600 rpm
